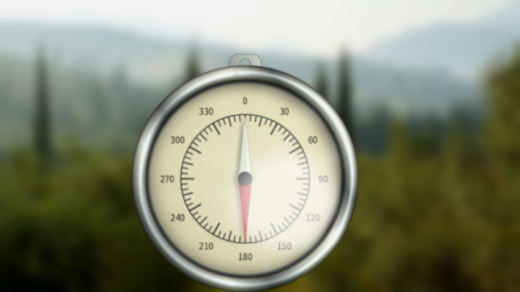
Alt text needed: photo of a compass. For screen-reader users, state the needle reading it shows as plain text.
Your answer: 180 °
